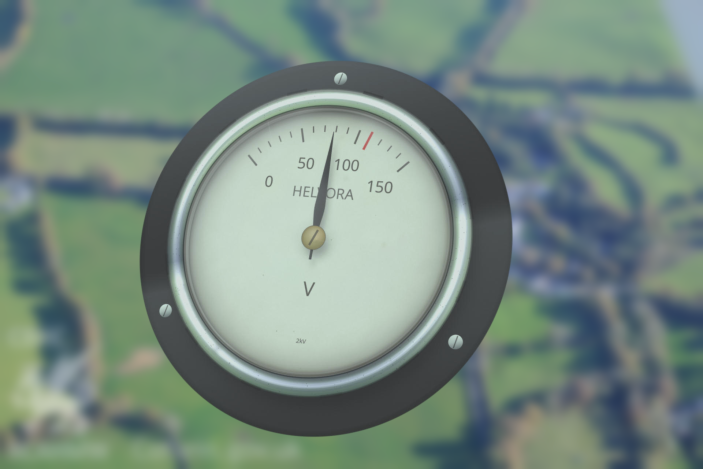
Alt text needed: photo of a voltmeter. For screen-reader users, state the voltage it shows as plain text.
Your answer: 80 V
